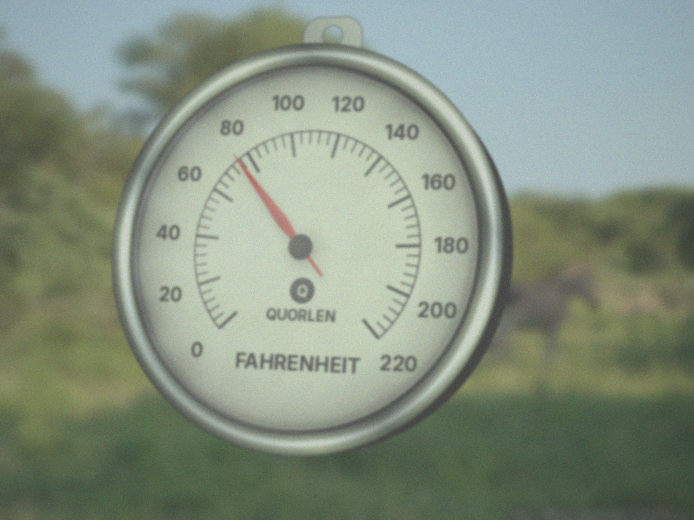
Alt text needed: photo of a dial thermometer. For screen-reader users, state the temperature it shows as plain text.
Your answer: 76 °F
